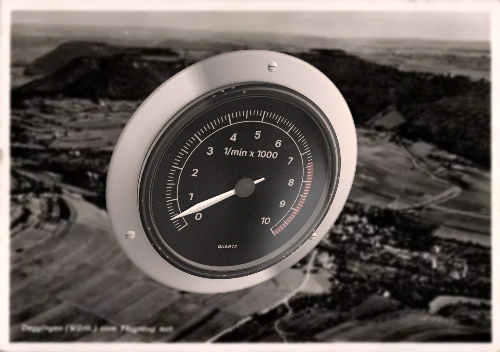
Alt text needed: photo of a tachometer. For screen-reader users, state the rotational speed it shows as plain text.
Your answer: 500 rpm
